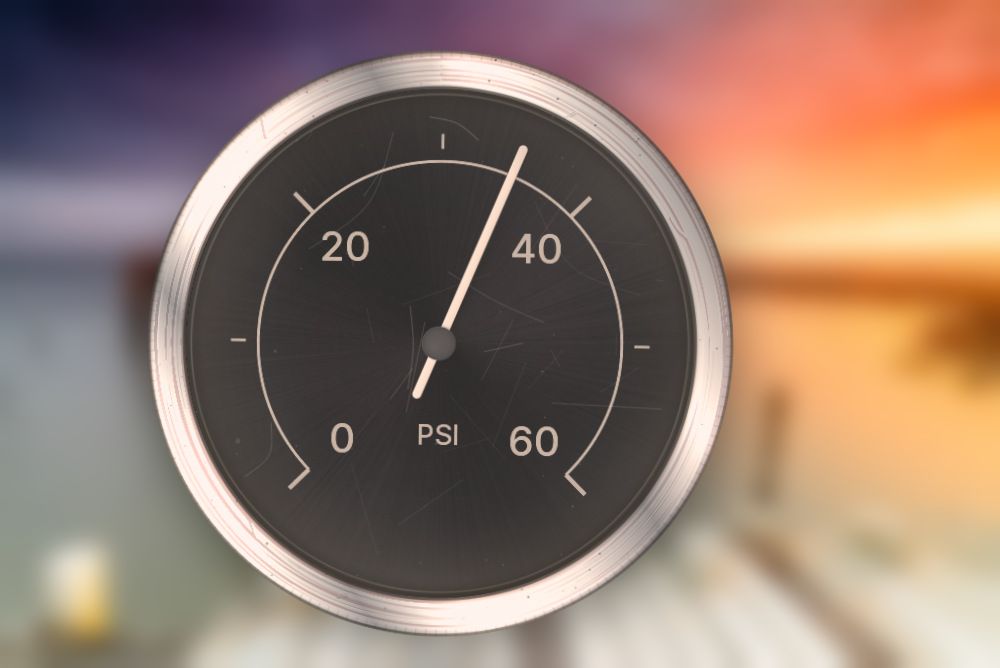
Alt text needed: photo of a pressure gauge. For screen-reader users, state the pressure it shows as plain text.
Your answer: 35 psi
